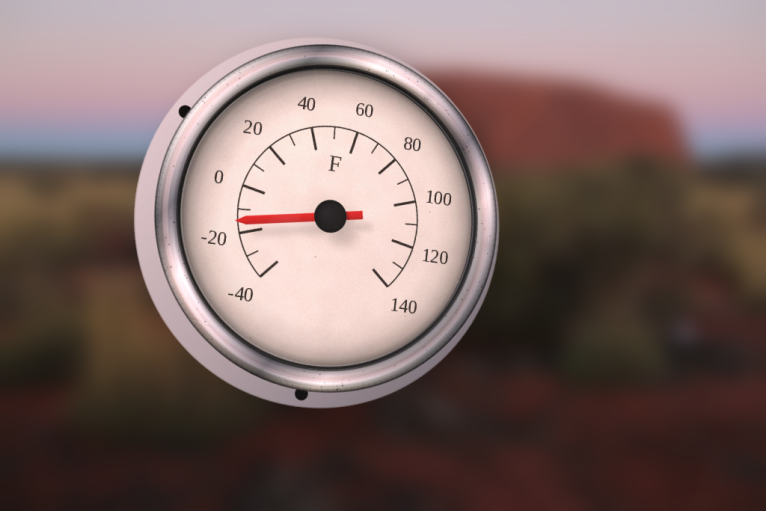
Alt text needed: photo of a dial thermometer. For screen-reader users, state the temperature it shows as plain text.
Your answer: -15 °F
